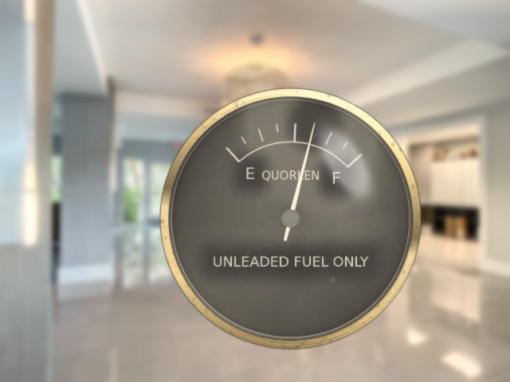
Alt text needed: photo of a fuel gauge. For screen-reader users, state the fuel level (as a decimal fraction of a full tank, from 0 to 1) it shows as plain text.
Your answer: 0.625
